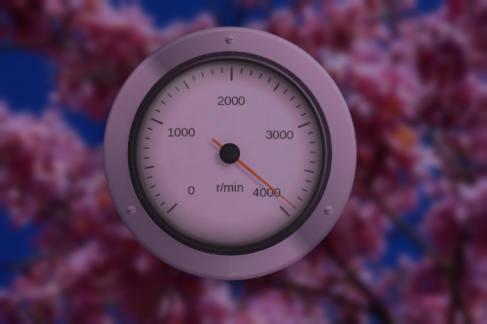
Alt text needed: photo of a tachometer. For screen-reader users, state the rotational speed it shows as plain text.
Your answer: 3900 rpm
